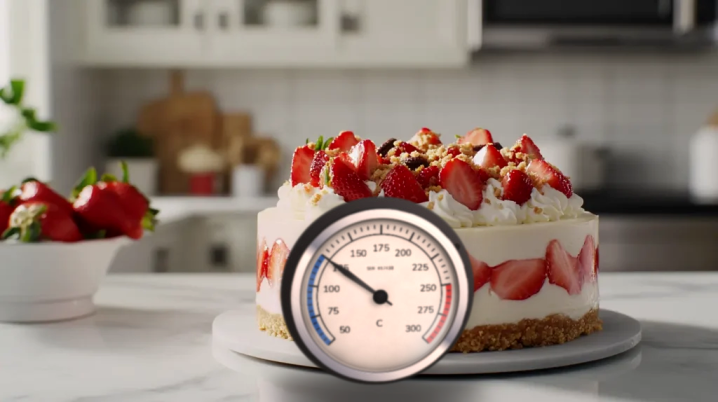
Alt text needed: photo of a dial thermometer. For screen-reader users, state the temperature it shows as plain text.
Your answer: 125 °C
